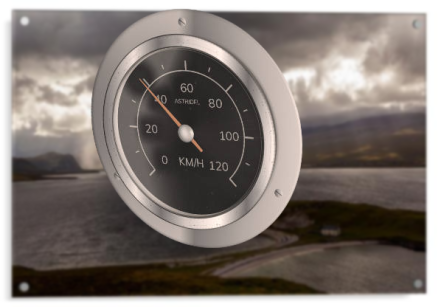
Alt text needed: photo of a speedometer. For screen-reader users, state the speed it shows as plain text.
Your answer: 40 km/h
